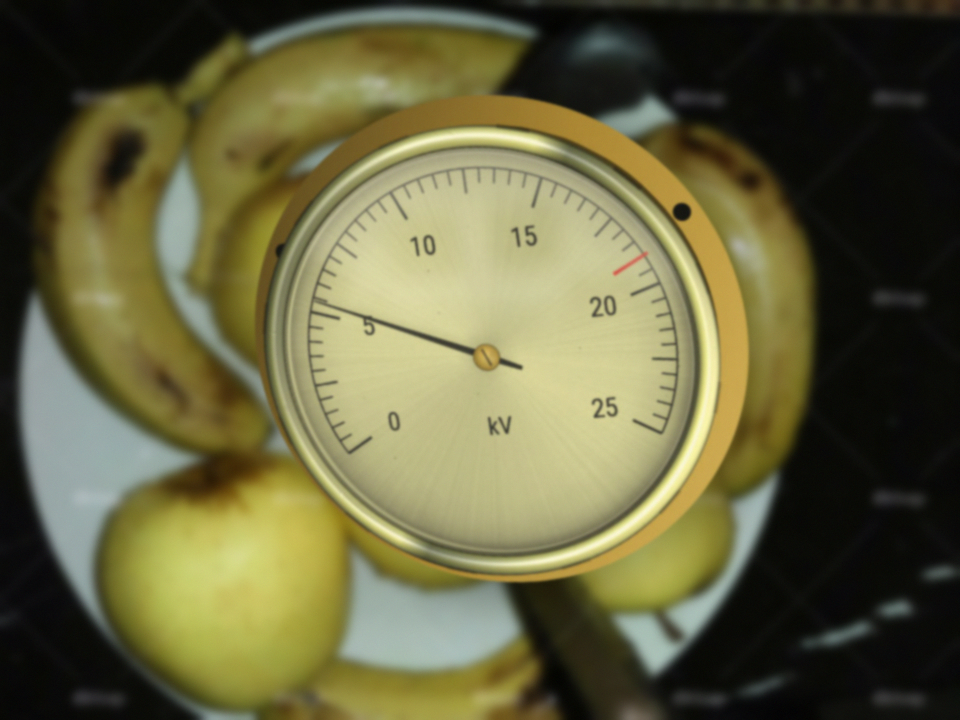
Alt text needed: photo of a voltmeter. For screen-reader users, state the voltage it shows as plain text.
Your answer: 5.5 kV
